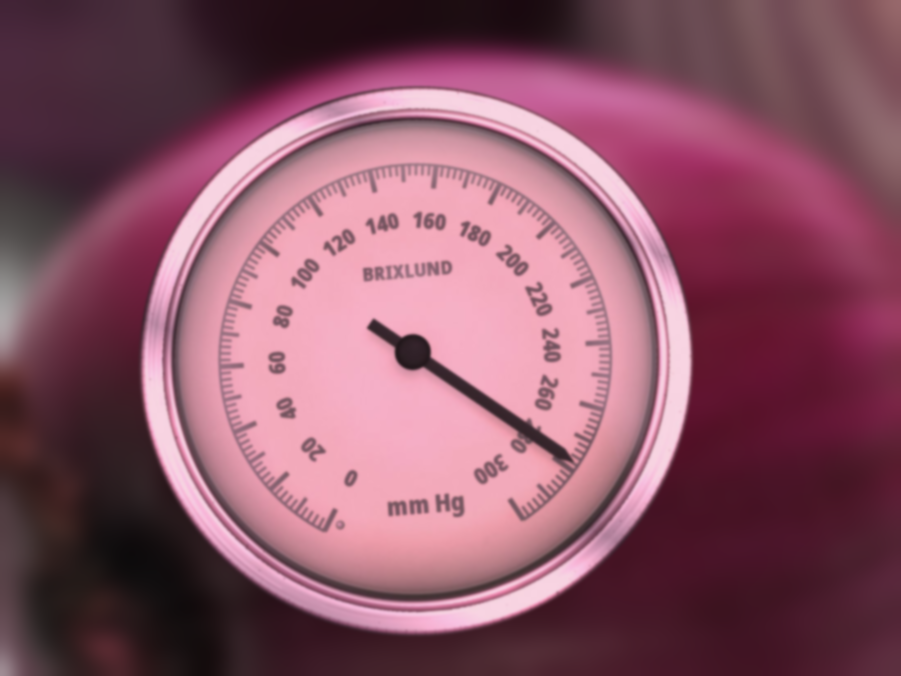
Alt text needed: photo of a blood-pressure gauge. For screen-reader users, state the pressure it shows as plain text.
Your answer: 278 mmHg
